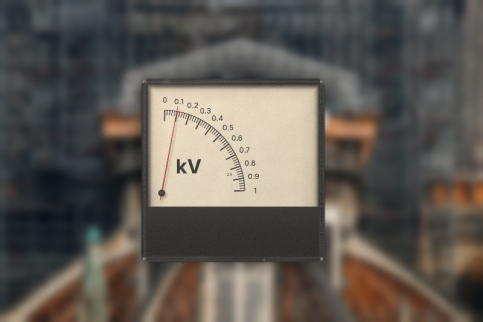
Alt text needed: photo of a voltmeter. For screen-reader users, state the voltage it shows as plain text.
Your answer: 0.1 kV
